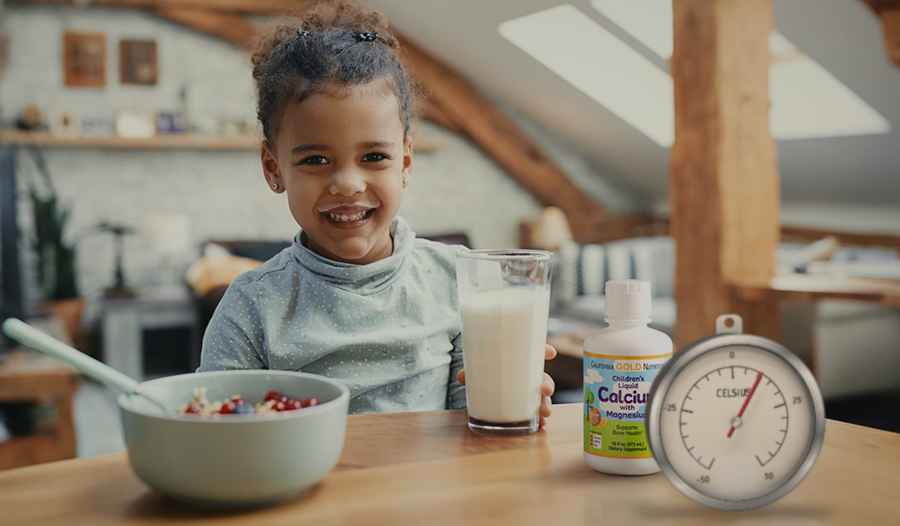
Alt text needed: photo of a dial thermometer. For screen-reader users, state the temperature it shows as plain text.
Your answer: 10 °C
